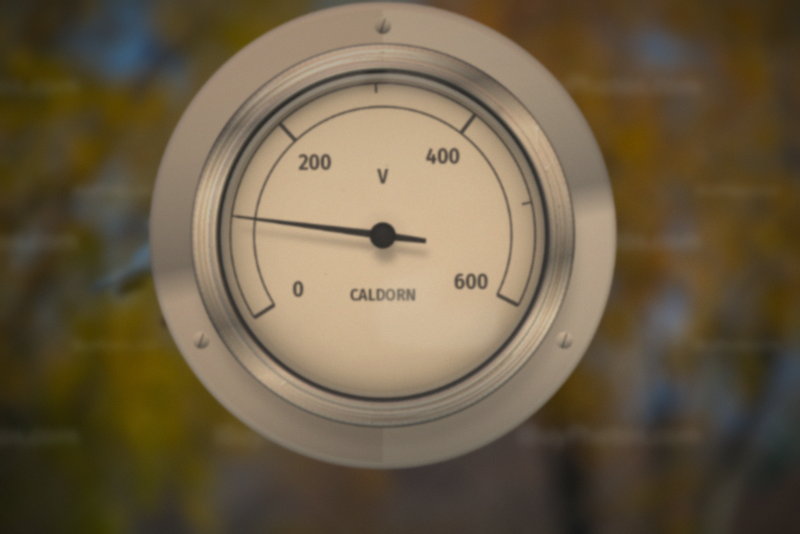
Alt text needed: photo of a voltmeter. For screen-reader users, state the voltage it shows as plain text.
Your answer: 100 V
